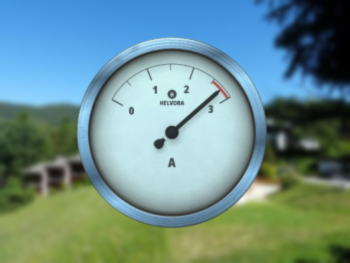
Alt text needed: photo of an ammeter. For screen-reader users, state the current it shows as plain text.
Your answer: 2.75 A
